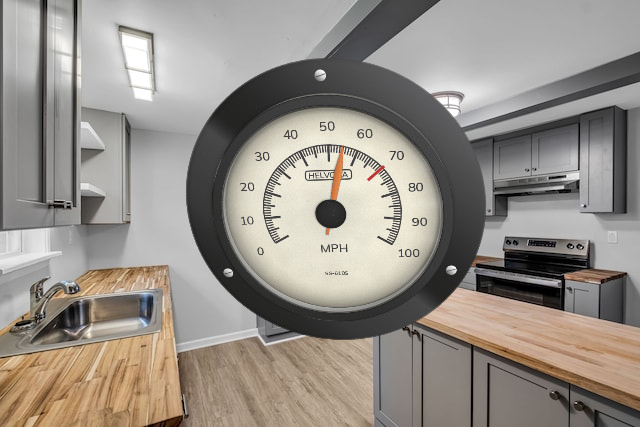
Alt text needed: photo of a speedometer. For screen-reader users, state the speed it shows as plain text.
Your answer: 55 mph
